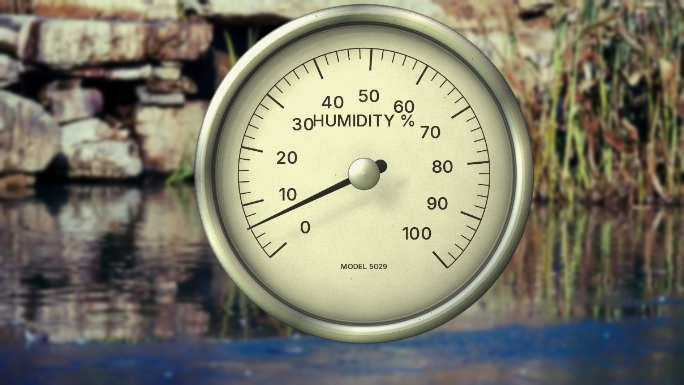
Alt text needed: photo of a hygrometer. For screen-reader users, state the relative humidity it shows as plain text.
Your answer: 6 %
